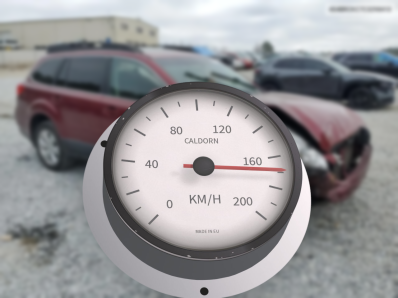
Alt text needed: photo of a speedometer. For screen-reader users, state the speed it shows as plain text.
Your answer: 170 km/h
